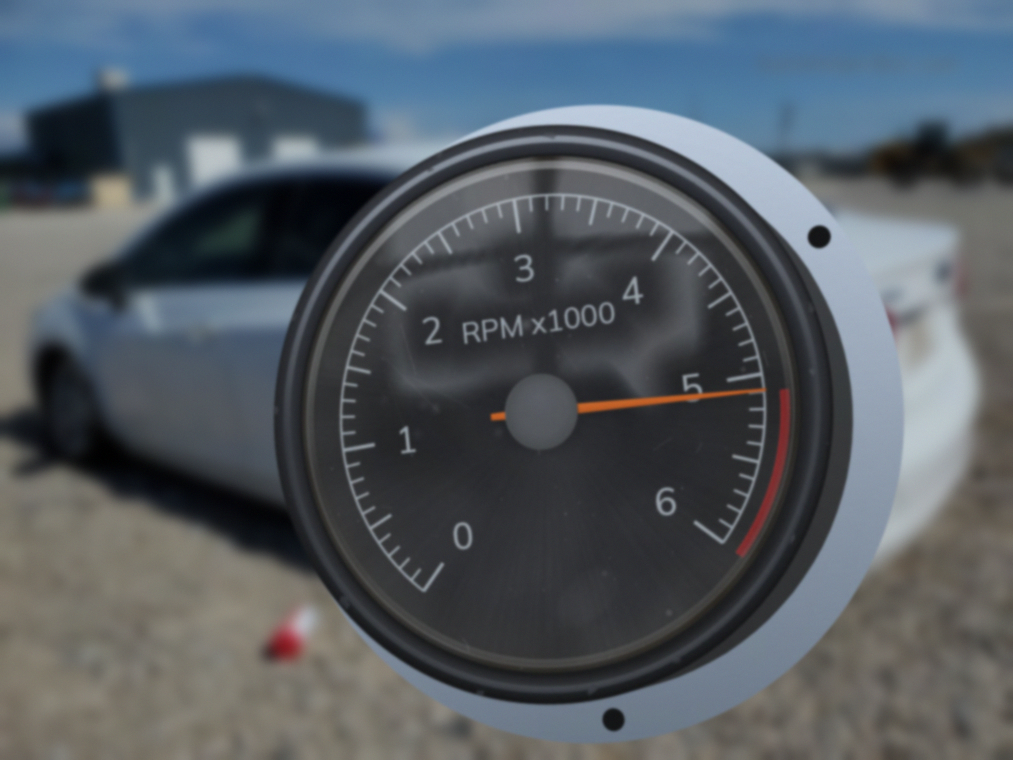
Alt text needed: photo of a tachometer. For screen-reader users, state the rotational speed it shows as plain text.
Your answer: 5100 rpm
